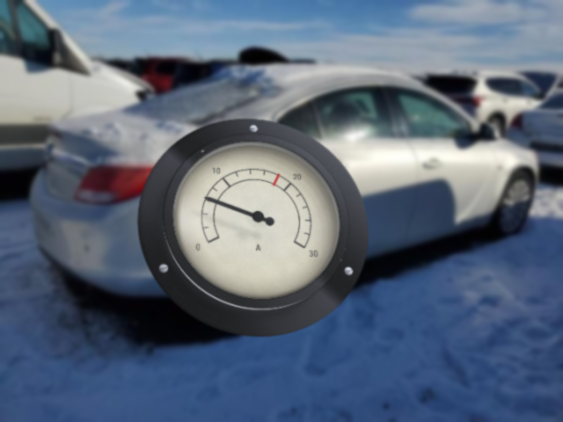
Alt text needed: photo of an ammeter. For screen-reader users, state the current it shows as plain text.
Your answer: 6 A
